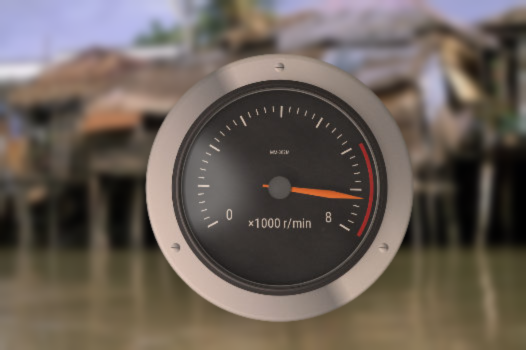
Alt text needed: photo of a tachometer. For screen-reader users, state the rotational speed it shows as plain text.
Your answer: 7200 rpm
